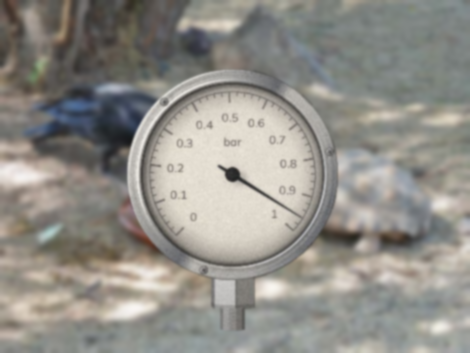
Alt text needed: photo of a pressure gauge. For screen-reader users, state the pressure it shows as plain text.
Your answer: 0.96 bar
